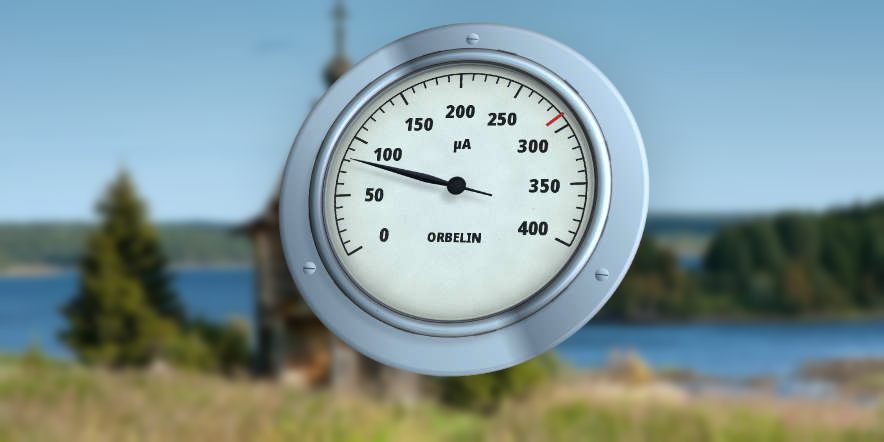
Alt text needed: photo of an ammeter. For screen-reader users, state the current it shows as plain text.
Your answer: 80 µA
